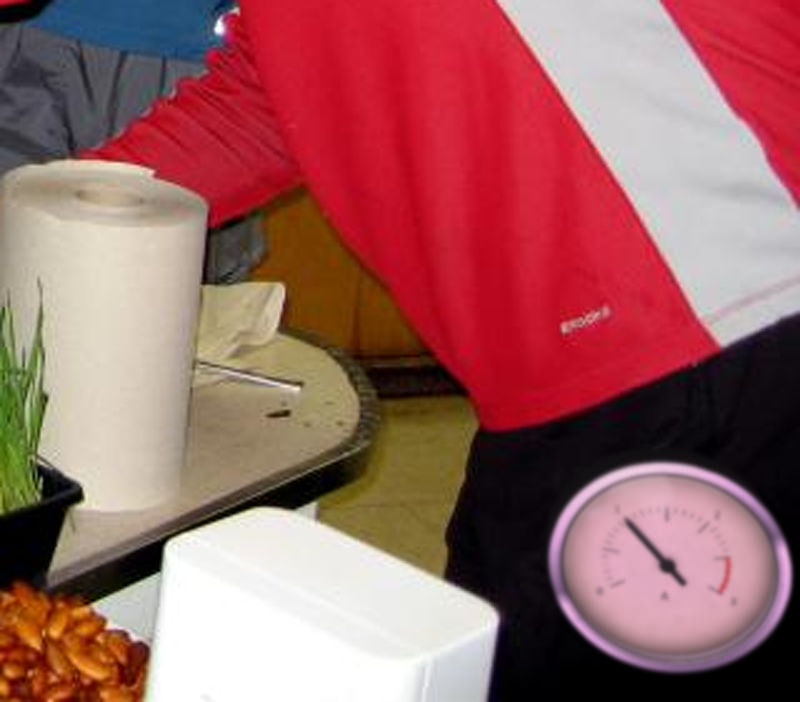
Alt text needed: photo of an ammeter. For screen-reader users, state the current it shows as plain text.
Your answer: 1 A
